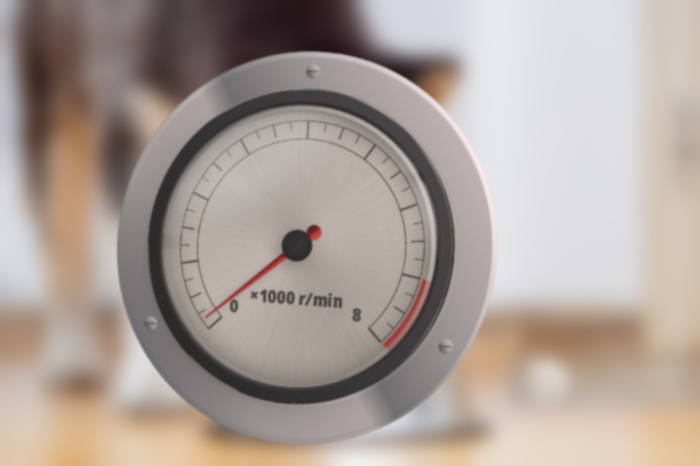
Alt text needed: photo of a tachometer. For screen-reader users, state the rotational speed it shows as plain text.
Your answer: 125 rpm
